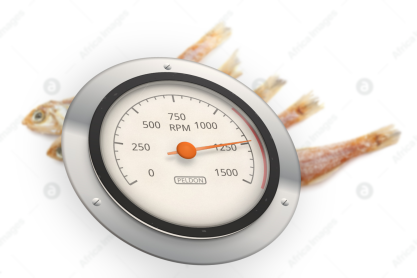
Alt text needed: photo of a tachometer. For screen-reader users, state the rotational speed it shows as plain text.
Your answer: 1250 rpm
